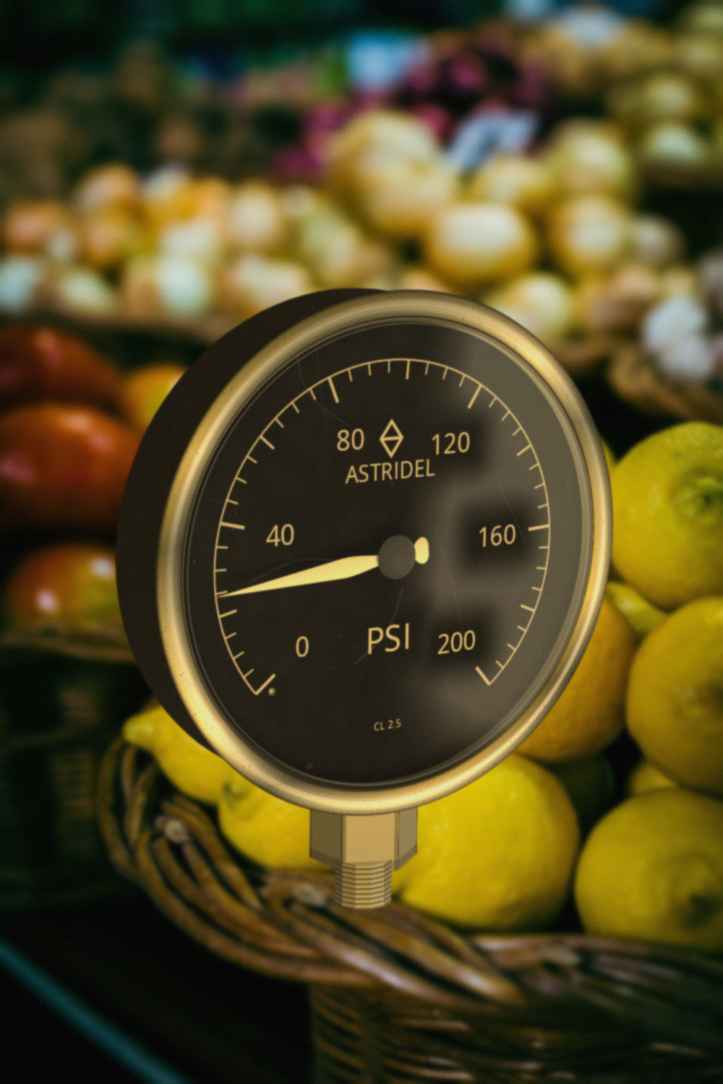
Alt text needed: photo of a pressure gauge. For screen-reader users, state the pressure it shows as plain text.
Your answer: 25 psi
